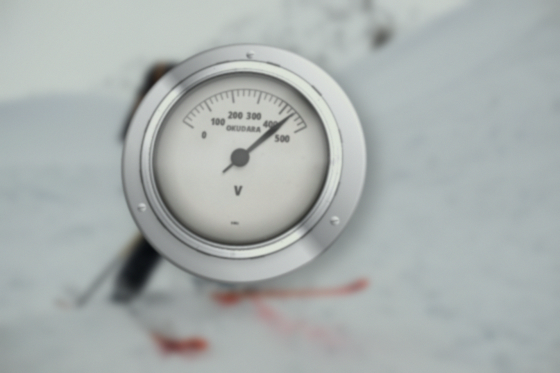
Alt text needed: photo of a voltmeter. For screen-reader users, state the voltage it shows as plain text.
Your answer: 440 V
